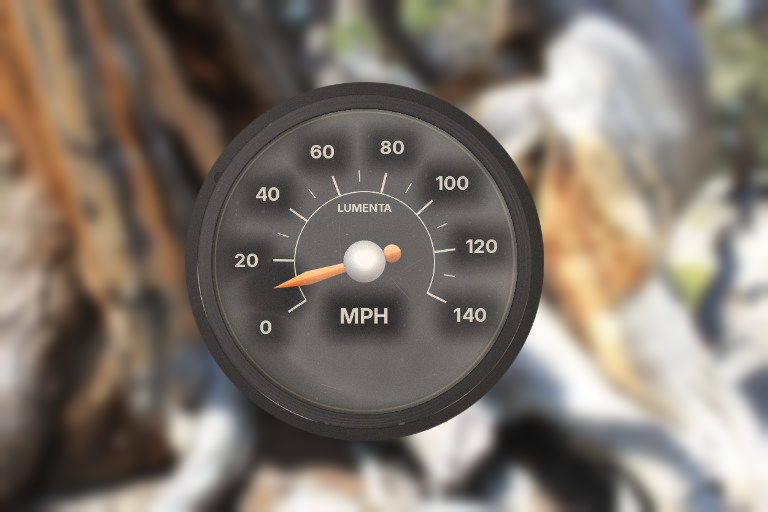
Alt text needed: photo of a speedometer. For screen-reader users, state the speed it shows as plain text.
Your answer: 10 mph
